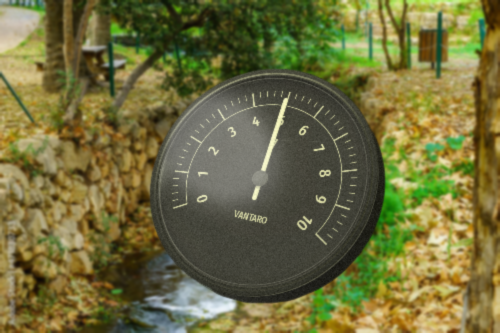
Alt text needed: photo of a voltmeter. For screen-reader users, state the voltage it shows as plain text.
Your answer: 5 V
